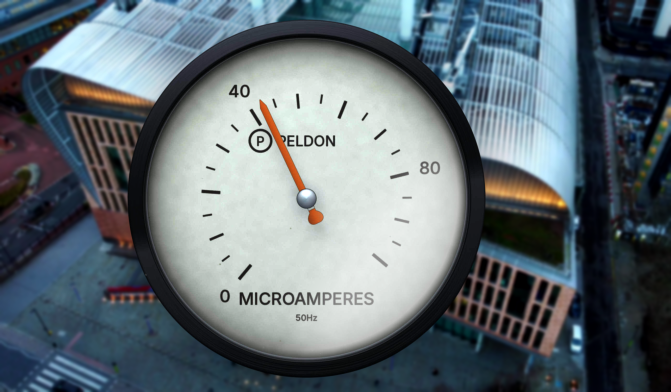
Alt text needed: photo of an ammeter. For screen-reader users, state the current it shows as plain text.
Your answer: 42.5 µA
